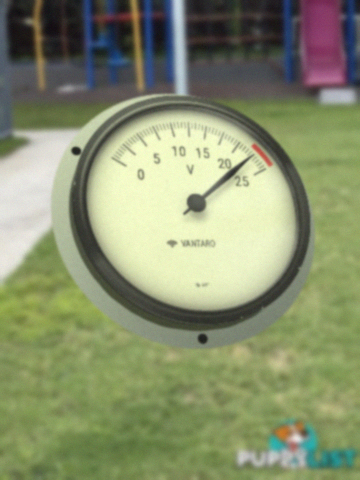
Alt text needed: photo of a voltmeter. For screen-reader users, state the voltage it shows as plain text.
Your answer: 22.5 V
